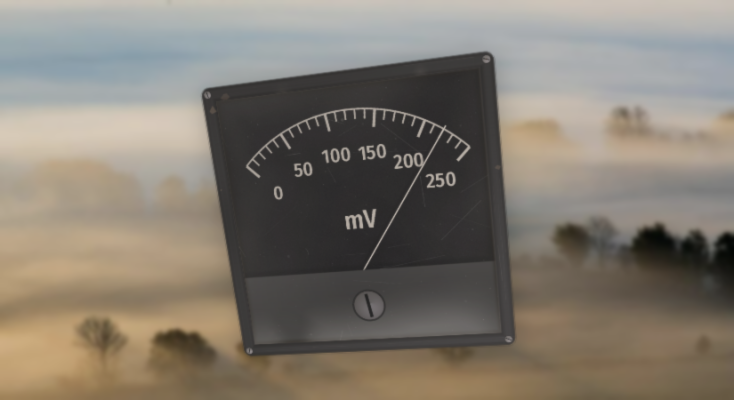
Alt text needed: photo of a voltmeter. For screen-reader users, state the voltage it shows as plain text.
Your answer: 220 mV
